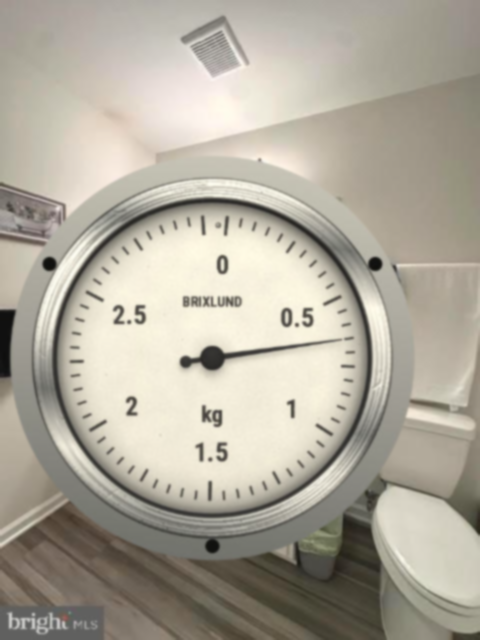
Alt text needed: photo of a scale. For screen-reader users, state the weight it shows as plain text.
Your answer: 0.65 kg
